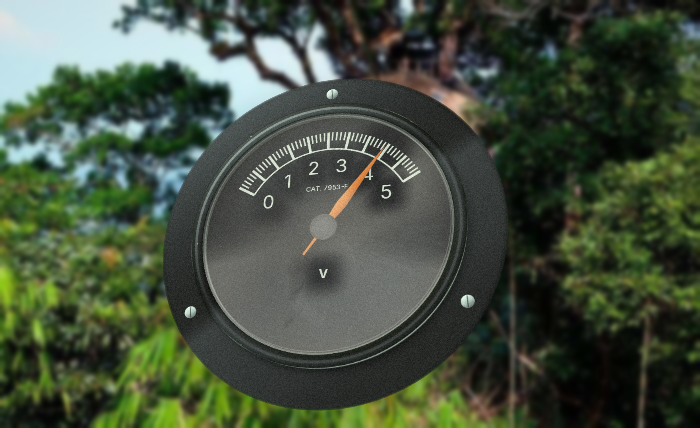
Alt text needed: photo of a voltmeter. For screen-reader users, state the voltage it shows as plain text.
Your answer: 4 V
